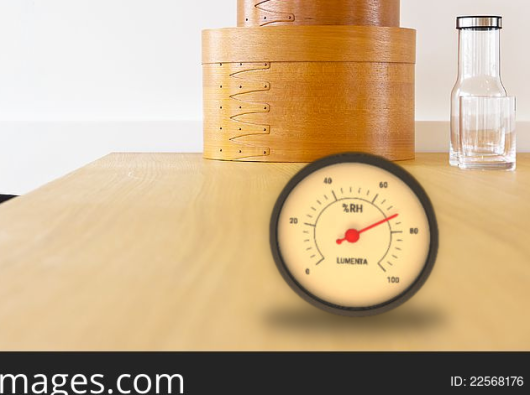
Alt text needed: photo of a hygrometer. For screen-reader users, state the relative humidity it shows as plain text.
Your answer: 72 %
